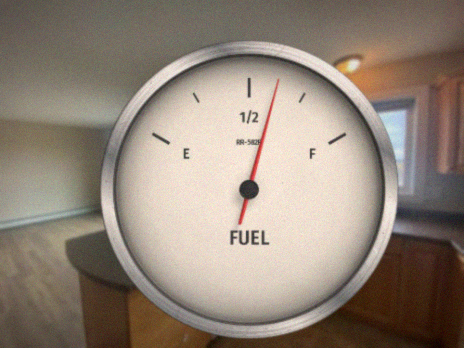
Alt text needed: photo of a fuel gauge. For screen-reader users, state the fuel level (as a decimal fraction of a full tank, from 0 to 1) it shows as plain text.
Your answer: 0.625
